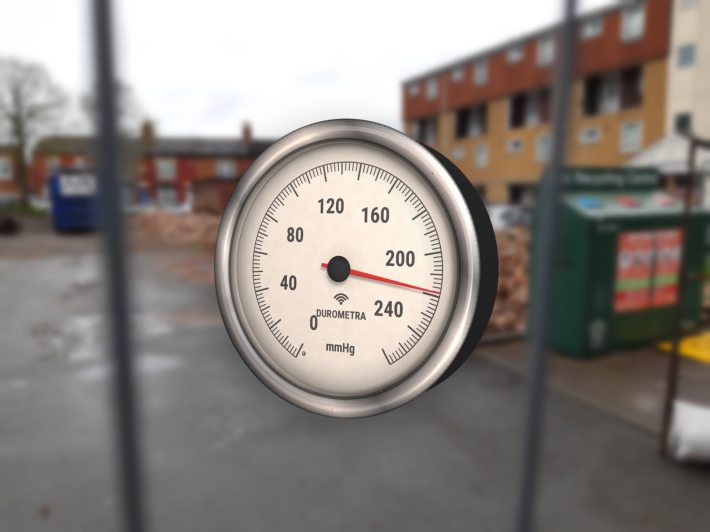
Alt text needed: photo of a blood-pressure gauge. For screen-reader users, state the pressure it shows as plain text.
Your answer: 218 mmHg
